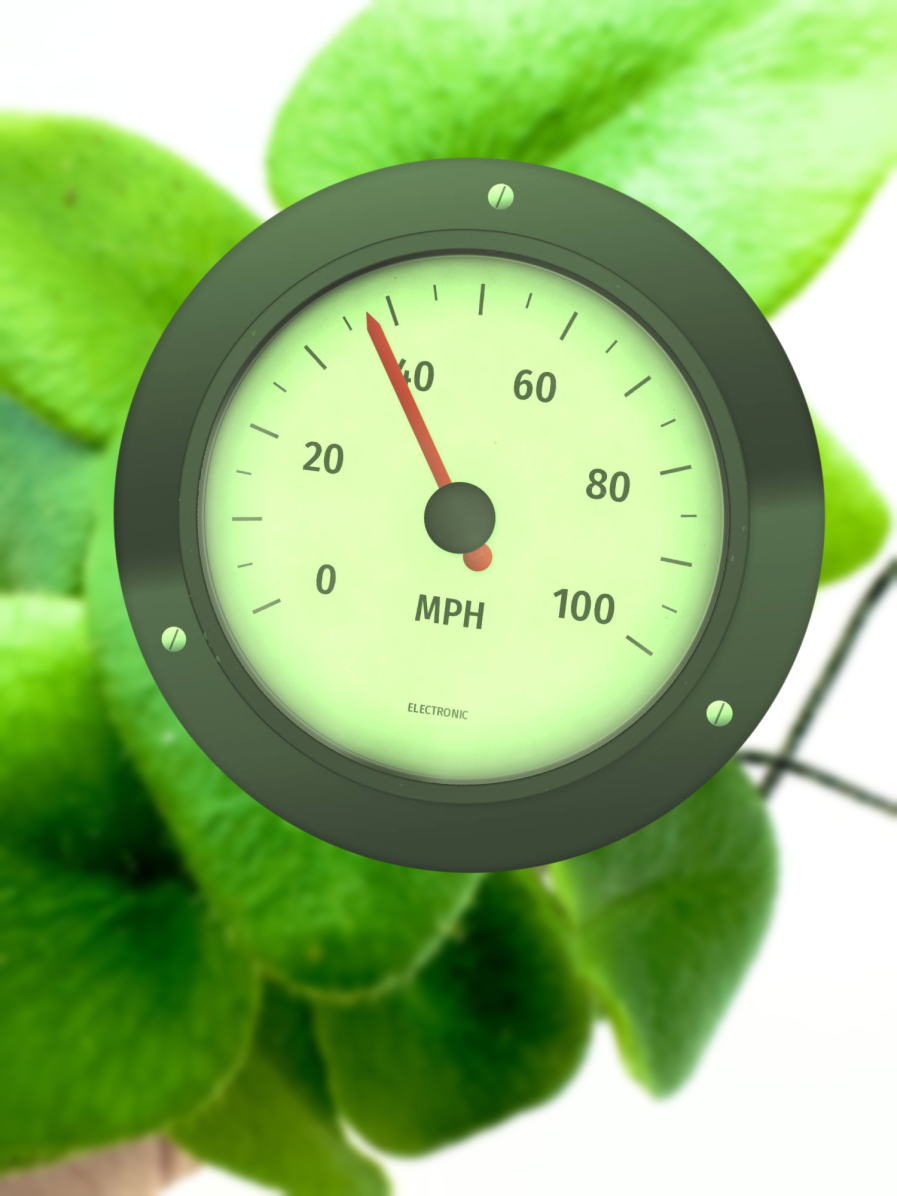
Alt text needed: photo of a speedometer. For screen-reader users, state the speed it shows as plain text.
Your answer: 37.5 mph
